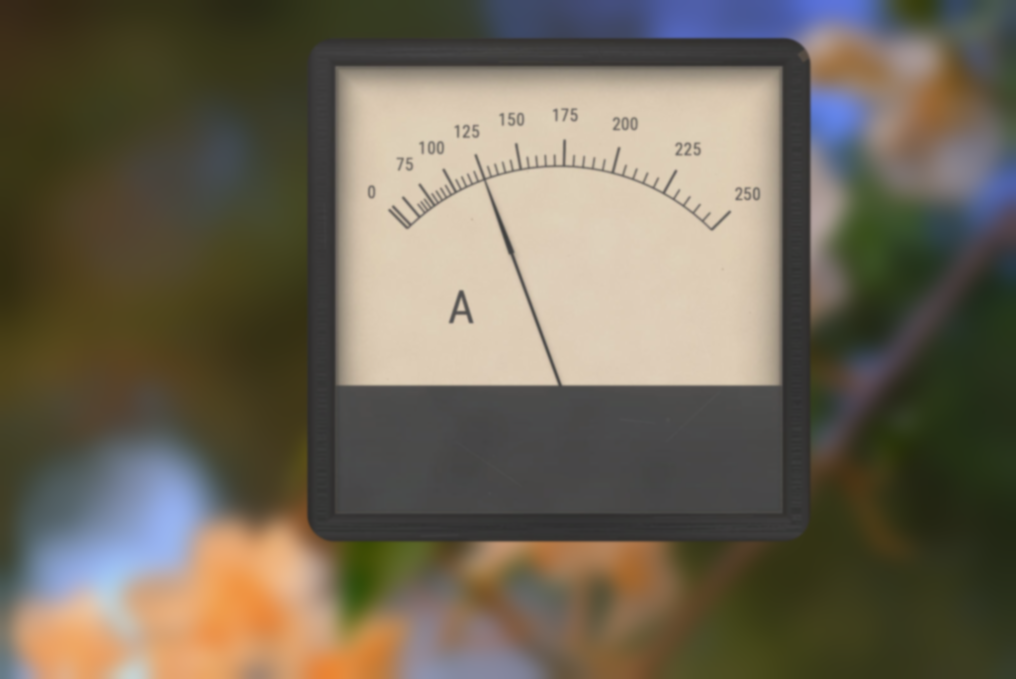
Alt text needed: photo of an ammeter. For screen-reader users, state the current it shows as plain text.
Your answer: 125 A
